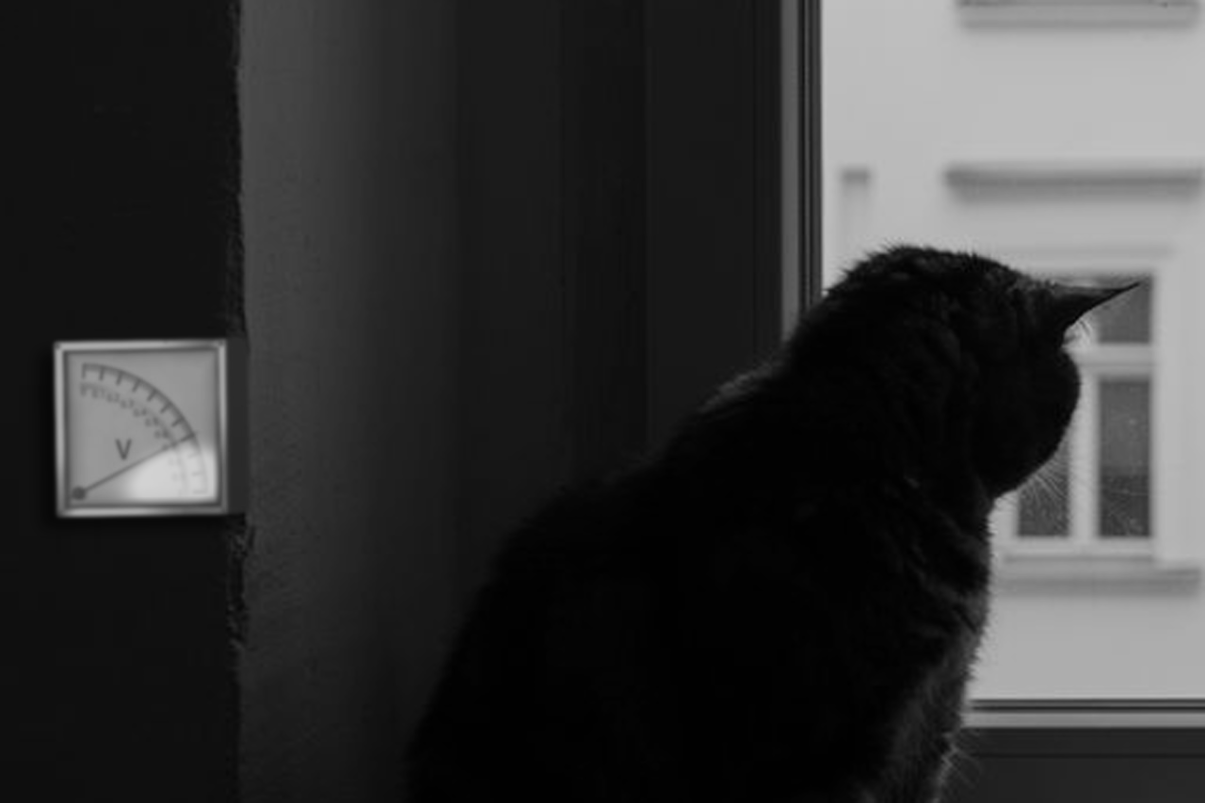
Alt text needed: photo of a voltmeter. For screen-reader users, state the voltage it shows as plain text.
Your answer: 0.7 V
